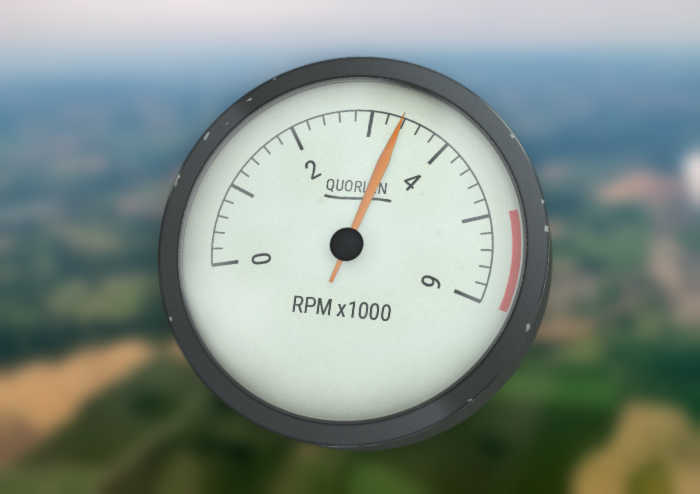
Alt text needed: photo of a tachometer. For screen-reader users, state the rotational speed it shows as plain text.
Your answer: 3400 rpm
